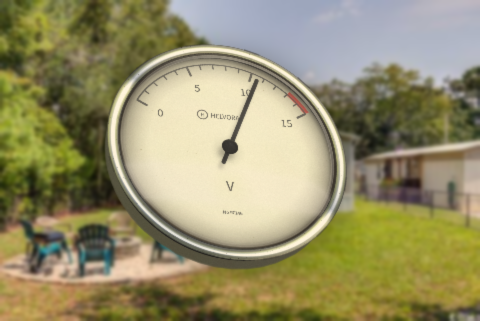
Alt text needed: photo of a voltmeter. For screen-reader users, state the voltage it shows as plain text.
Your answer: 10.5 V
